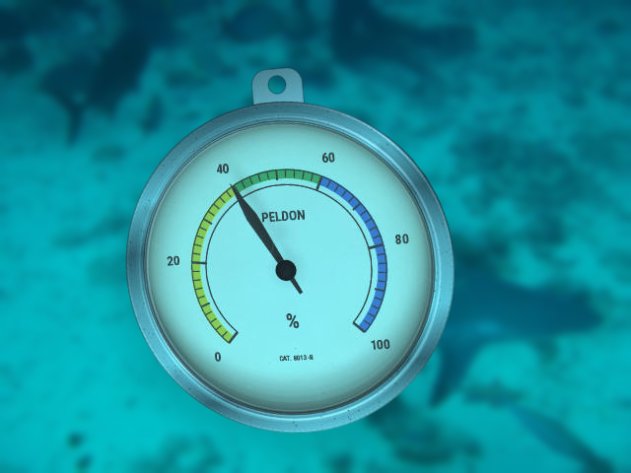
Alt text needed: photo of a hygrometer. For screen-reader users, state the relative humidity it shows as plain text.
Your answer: 40 %
